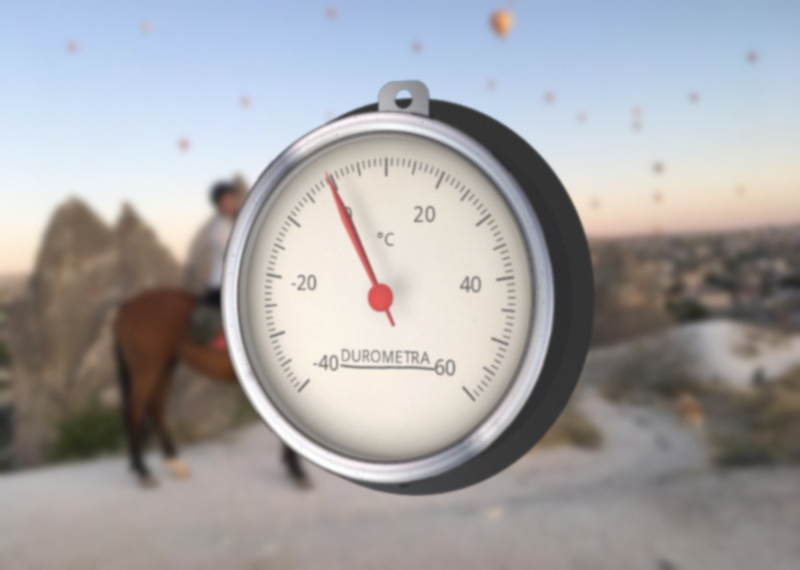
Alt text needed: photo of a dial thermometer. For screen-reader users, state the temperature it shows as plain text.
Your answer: 0 °C
